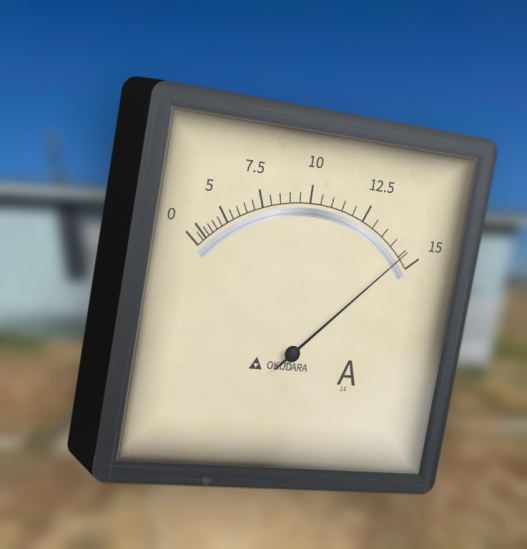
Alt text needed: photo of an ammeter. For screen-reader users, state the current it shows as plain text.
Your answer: 14.5 A
